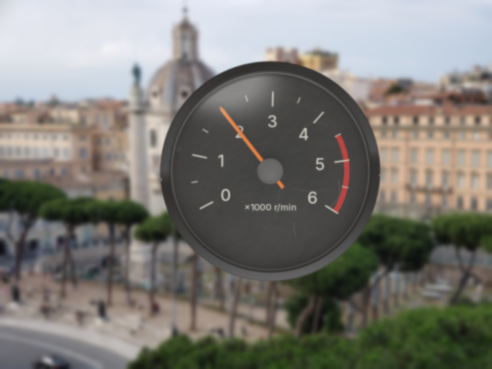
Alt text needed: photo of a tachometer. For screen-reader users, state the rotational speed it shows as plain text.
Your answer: 2000 rpm
